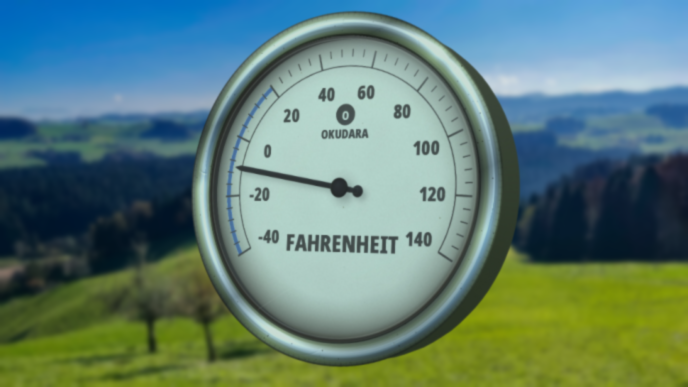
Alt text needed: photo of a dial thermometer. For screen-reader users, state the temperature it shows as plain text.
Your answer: -10 °F
